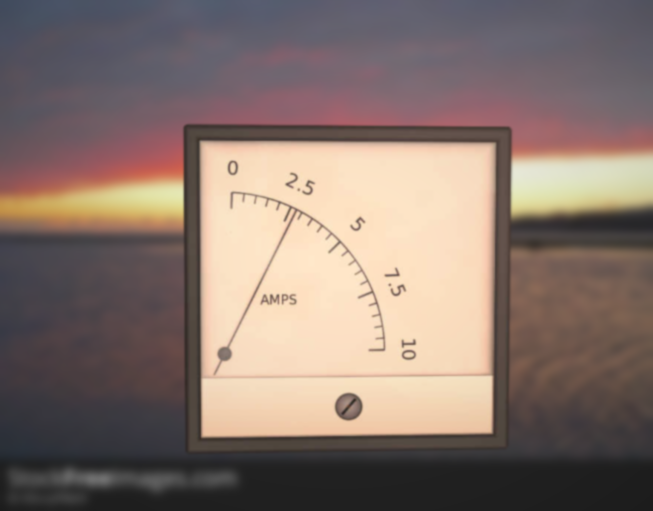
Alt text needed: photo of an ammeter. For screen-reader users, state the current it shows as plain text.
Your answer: 2.75 A
